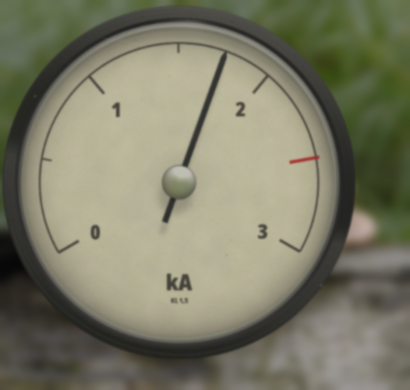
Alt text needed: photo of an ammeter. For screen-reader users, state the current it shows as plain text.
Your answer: 1.75 kA
